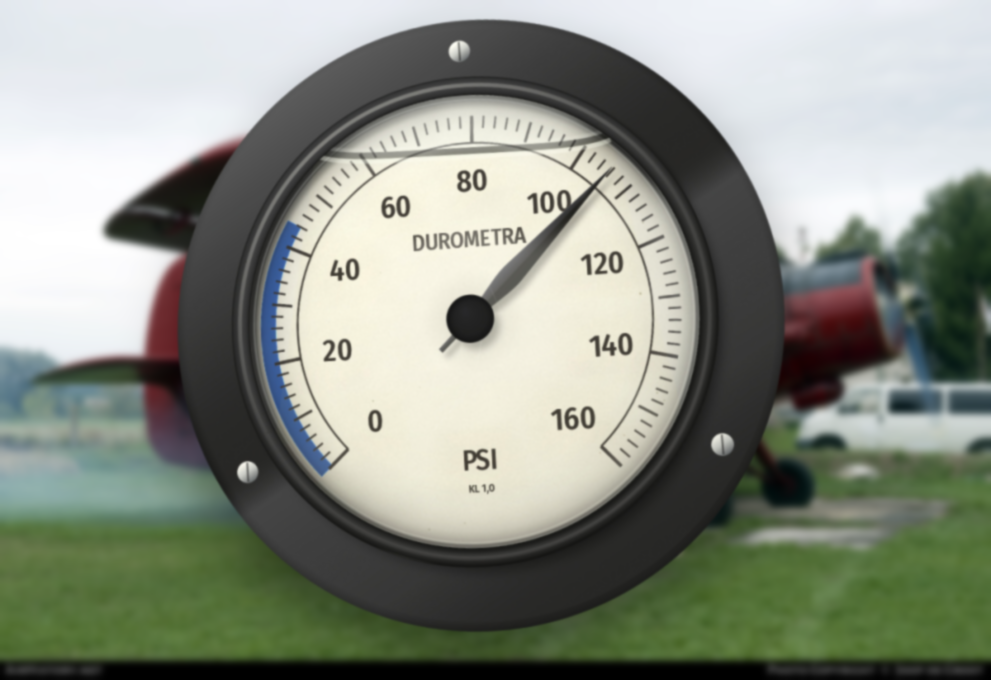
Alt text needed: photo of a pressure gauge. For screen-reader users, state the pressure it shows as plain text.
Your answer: 106 psi
